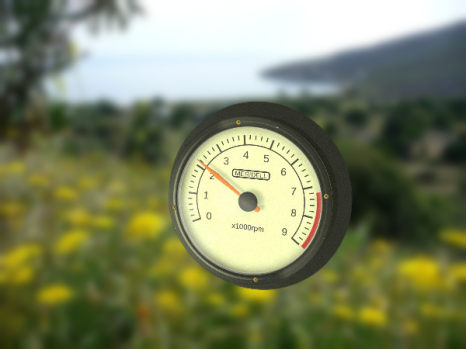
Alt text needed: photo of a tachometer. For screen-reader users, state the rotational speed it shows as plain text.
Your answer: 2200 rpm
